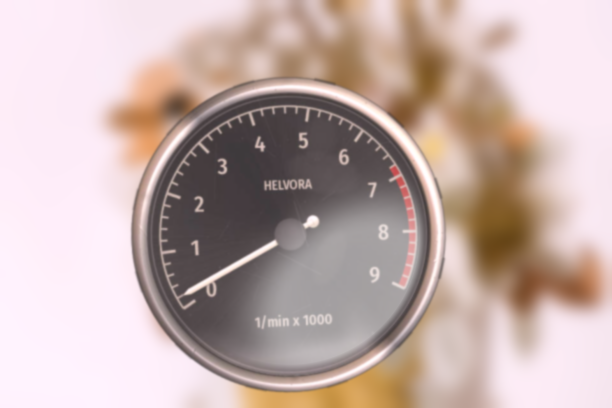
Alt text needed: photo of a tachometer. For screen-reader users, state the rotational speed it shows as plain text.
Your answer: 200 rpm
